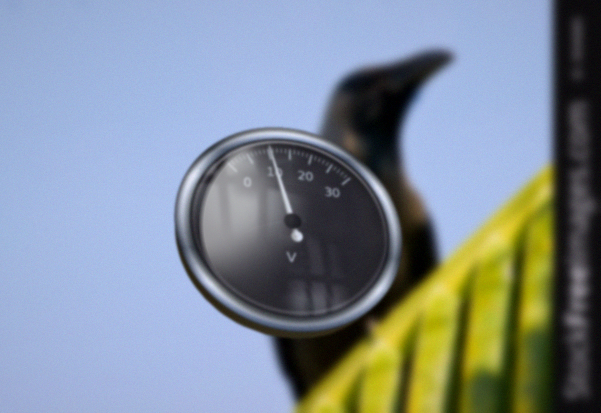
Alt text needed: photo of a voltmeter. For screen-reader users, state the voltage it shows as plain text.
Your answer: 10 V
